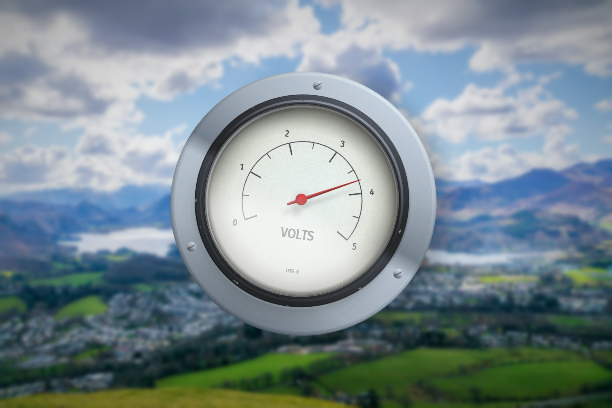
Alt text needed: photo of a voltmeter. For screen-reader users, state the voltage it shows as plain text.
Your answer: 3.75 V
